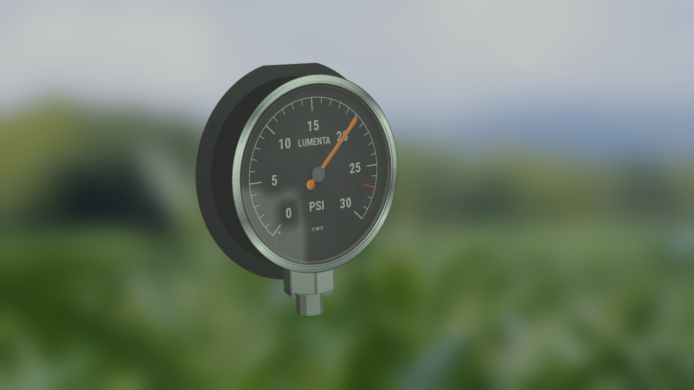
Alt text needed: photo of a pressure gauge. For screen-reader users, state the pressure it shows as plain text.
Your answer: 20 psi
